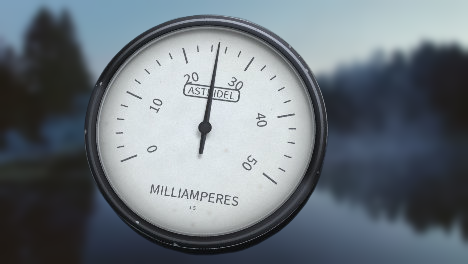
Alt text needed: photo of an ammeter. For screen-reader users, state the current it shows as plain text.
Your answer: 25 mA
